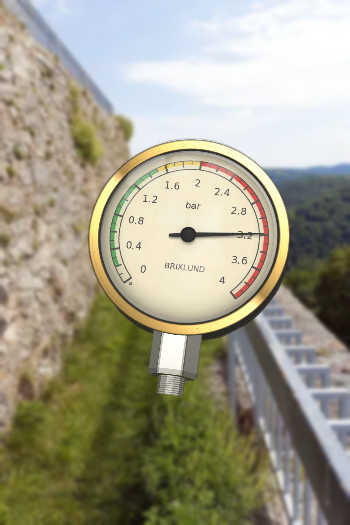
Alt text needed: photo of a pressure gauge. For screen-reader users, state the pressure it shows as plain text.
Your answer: 3.2 bar
